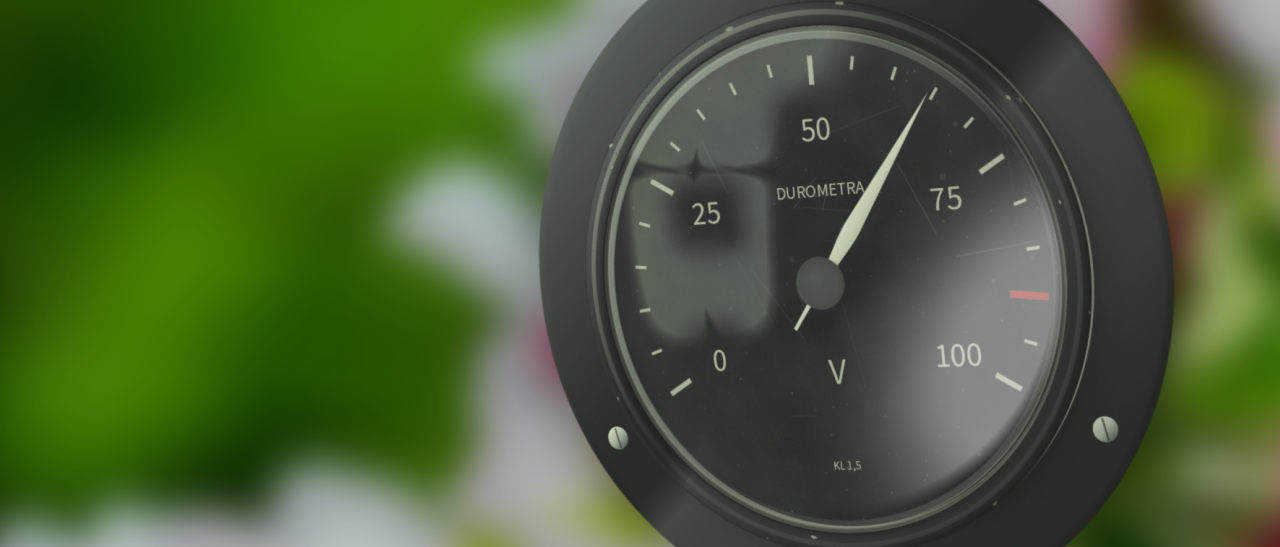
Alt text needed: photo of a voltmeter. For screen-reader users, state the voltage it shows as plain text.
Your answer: 65 V
